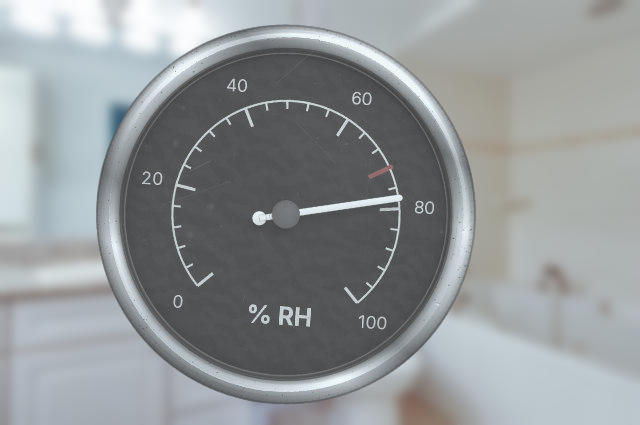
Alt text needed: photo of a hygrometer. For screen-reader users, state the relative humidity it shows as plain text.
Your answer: 78 %
